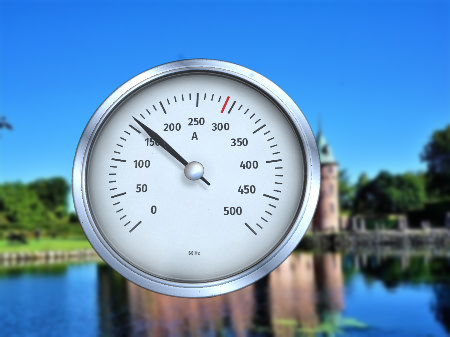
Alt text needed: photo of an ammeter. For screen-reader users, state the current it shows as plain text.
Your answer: 160 A
